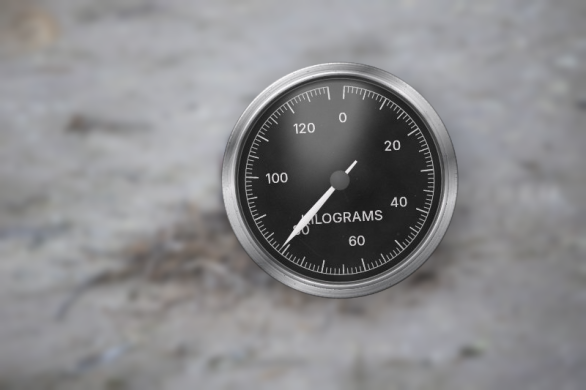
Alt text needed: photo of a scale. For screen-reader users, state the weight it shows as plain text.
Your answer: 81 kg
